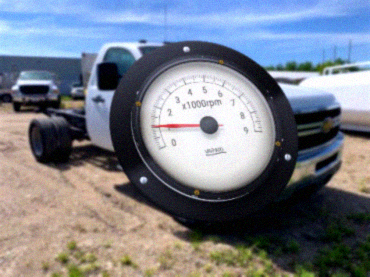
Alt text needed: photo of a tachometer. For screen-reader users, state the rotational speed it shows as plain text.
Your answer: 1000 rpm
